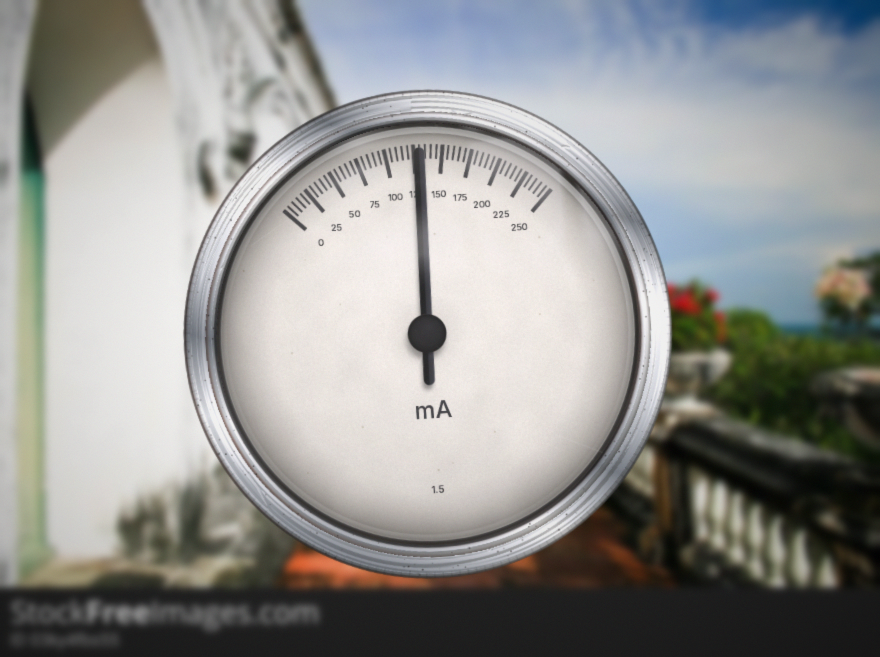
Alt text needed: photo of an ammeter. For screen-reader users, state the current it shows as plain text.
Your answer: 130 mA
